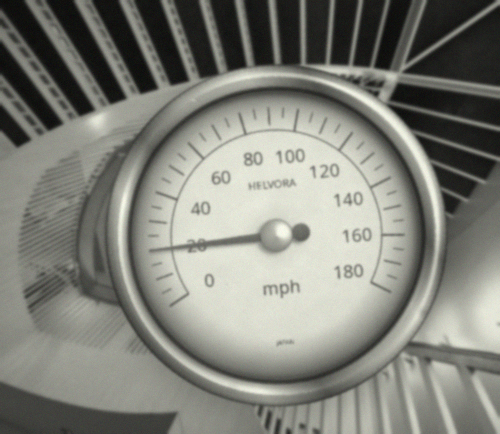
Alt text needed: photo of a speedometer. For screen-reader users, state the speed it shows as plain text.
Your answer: 20 mph
